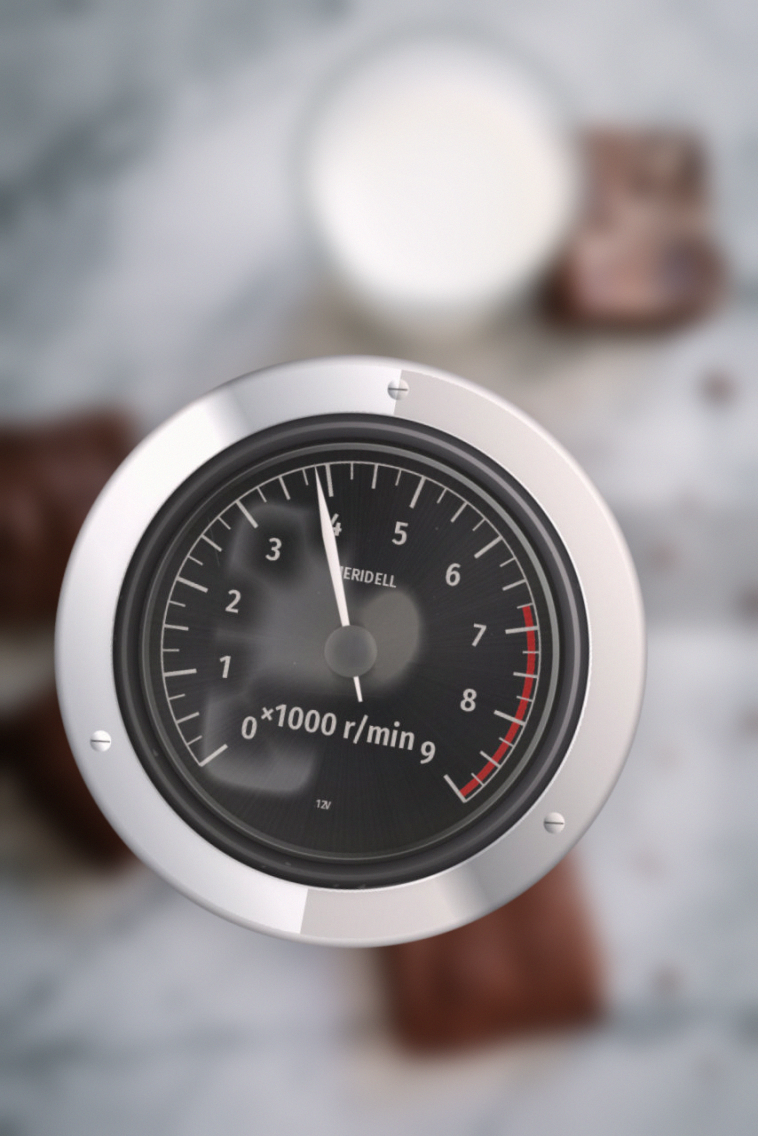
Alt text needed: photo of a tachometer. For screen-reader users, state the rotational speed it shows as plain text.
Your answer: 3875 rpm
